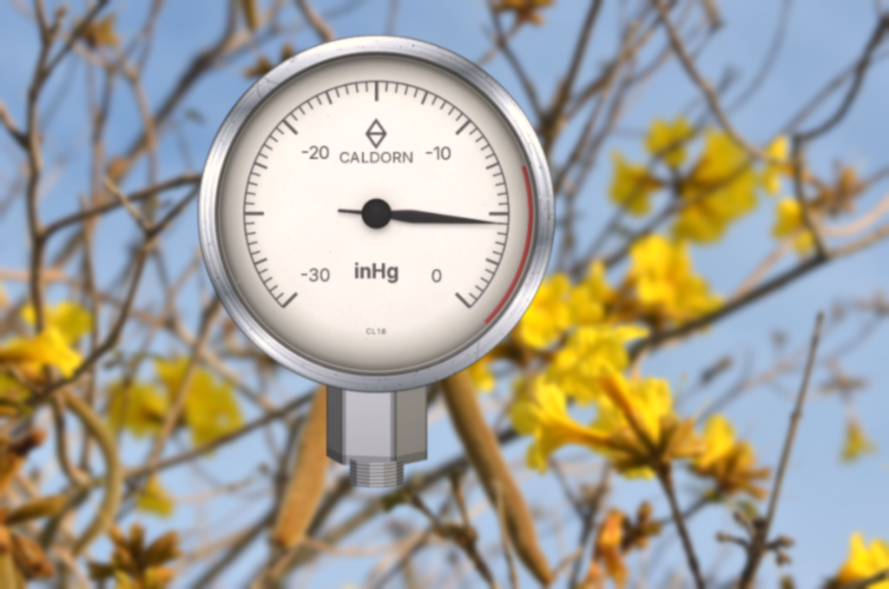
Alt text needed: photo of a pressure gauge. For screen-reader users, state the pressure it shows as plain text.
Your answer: -4.5 inHg
